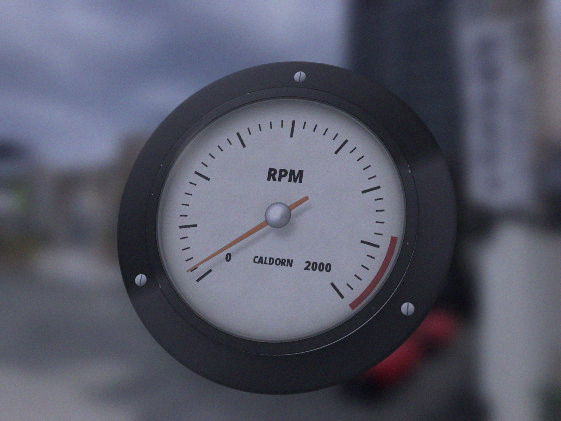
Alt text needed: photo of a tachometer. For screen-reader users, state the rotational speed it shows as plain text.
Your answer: 50 rpm
